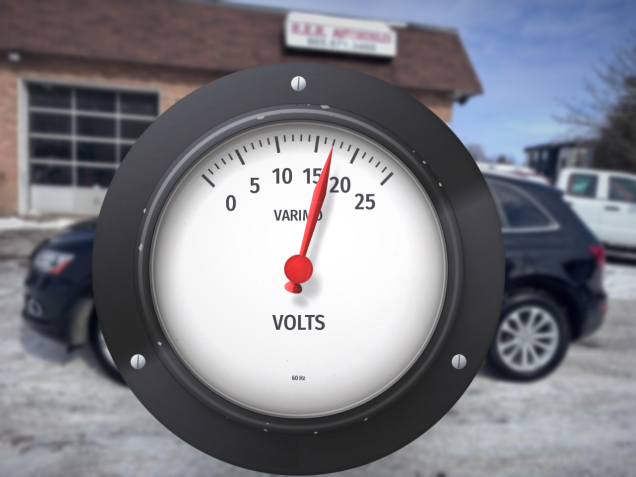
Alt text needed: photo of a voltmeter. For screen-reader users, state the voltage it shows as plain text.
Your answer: 17 V
